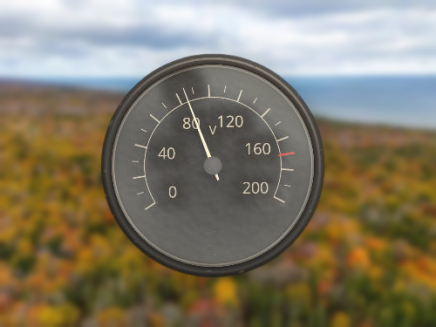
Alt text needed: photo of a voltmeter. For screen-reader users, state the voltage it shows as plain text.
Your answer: 85 V
